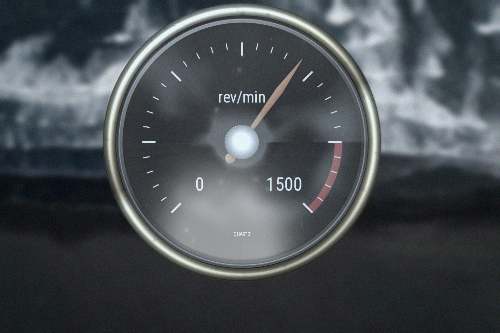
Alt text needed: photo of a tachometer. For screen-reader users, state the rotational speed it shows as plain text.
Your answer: 950 rpm
